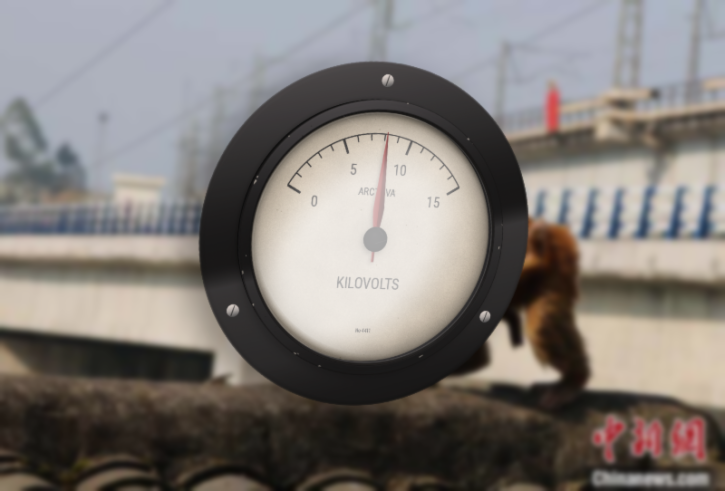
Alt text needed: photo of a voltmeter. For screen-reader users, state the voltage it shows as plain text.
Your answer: 8 kV
